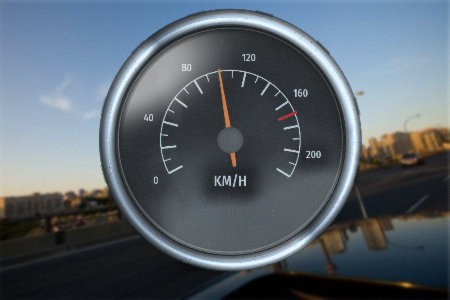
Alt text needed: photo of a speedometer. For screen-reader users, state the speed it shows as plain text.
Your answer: 100 km/h
